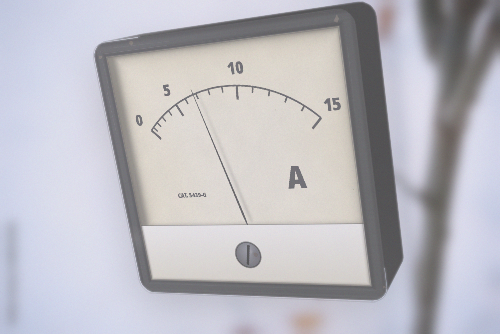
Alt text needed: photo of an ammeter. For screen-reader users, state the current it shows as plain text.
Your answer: 7 A
